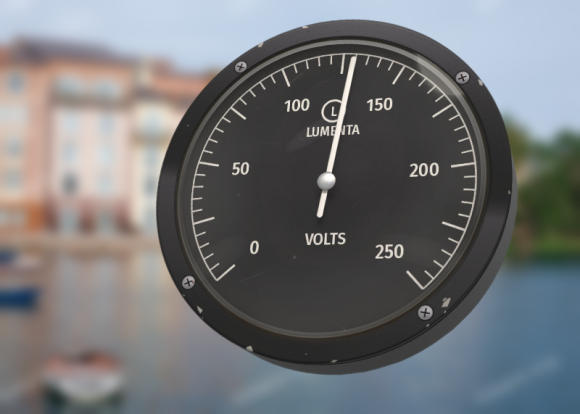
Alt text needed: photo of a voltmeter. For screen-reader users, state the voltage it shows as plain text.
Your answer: 130 V
